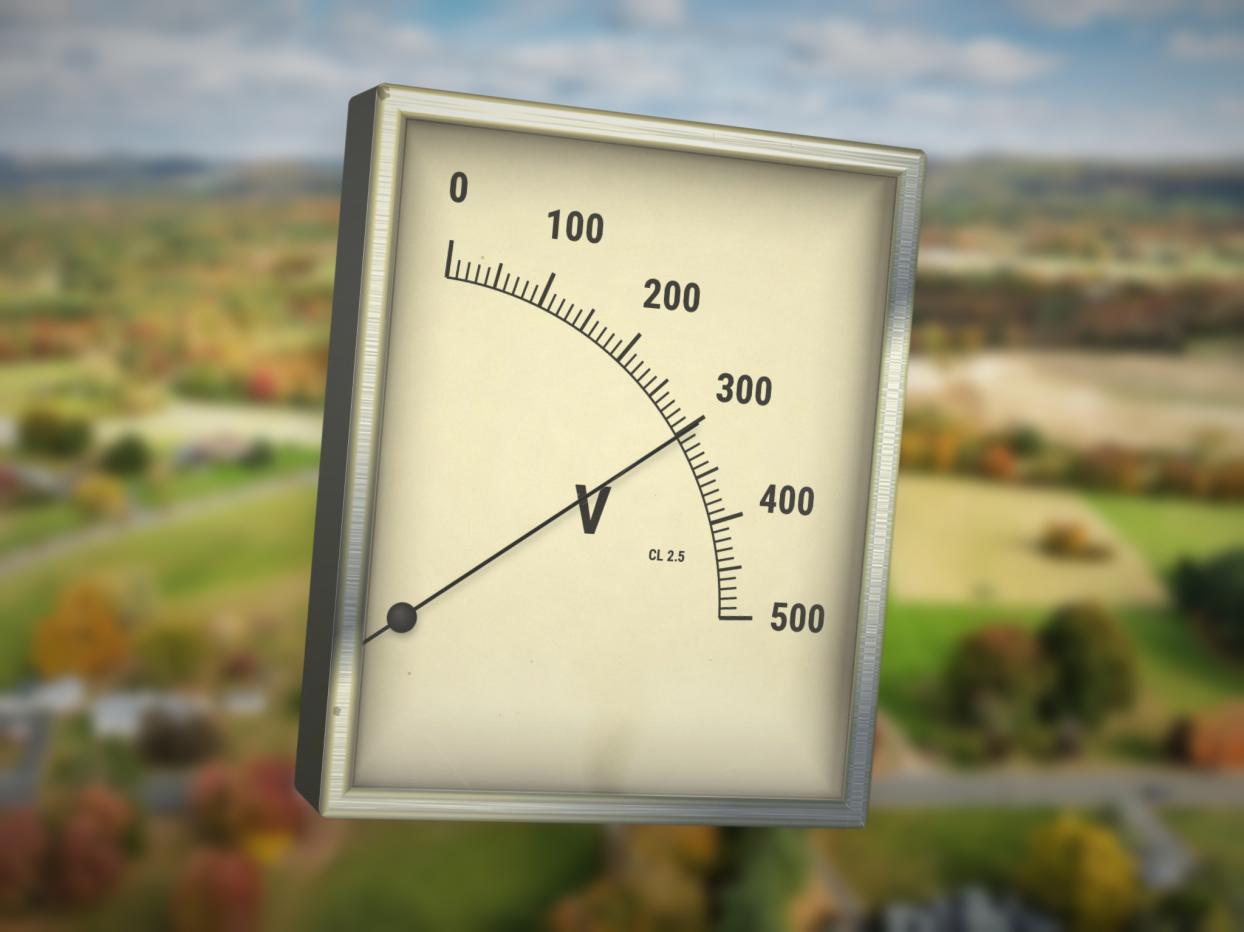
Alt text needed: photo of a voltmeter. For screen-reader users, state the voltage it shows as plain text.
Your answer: 300 V
